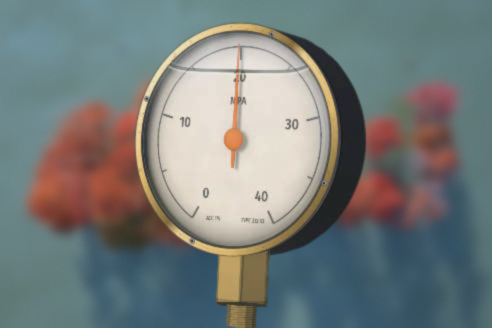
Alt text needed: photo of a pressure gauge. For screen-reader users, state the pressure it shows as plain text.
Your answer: 20 MPa
